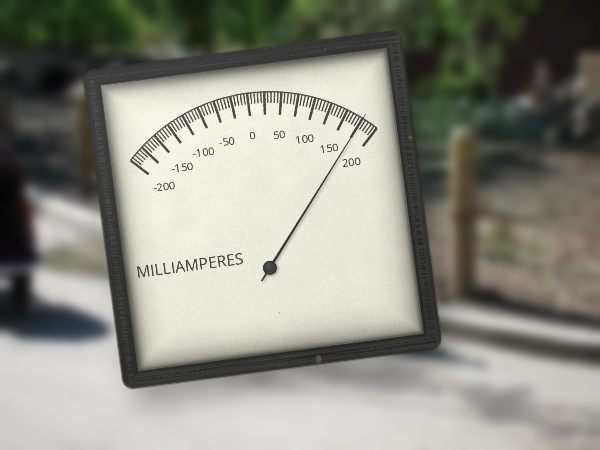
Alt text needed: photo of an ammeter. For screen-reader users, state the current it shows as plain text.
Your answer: 175 mA
